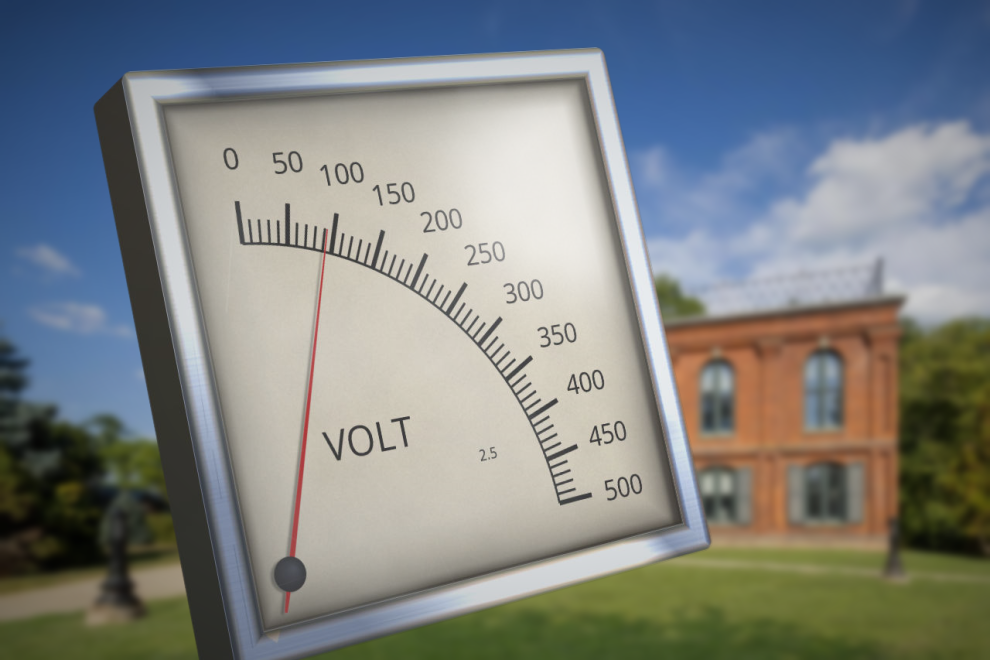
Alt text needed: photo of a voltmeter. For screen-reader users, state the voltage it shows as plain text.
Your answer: 90 V
